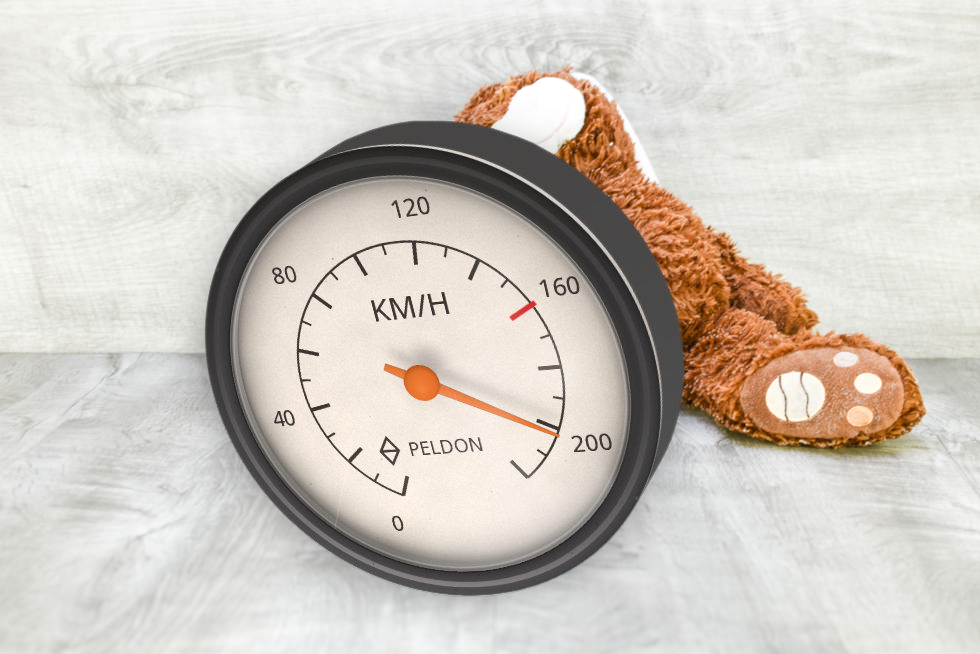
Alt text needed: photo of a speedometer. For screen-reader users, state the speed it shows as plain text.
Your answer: 200 km/h
